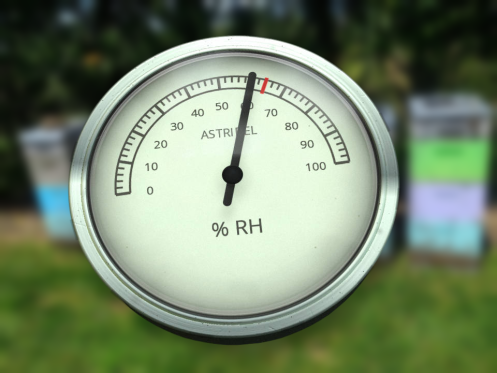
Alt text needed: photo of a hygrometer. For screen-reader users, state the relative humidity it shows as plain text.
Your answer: 60 %
